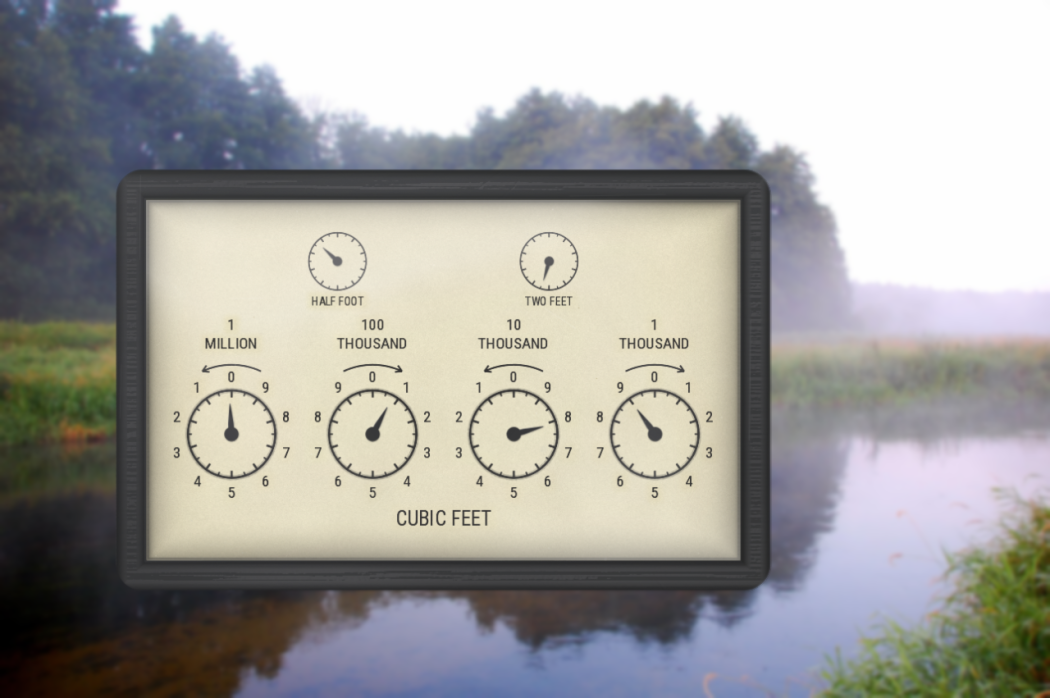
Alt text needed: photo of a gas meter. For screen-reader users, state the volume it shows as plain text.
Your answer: 7900 ft³
